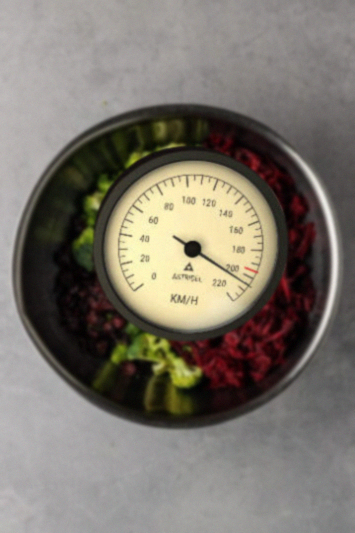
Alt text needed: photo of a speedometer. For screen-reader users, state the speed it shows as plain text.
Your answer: 205 km/h
